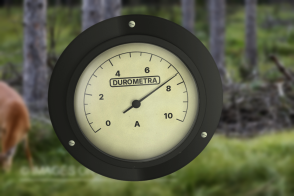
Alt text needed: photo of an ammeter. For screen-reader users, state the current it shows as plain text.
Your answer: 7.5 A
